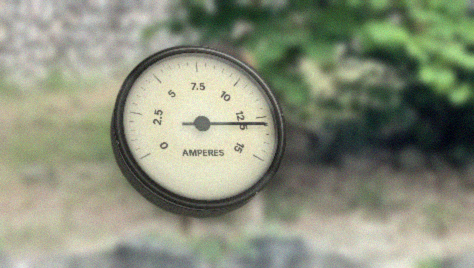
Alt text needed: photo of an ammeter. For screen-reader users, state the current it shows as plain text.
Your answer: 13 A
